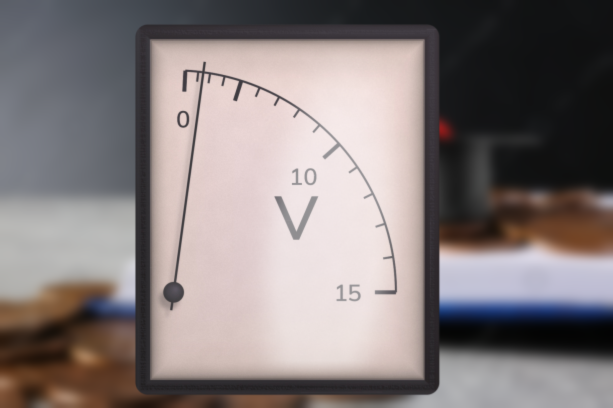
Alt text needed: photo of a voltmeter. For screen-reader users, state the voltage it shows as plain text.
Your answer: 2.5 V
